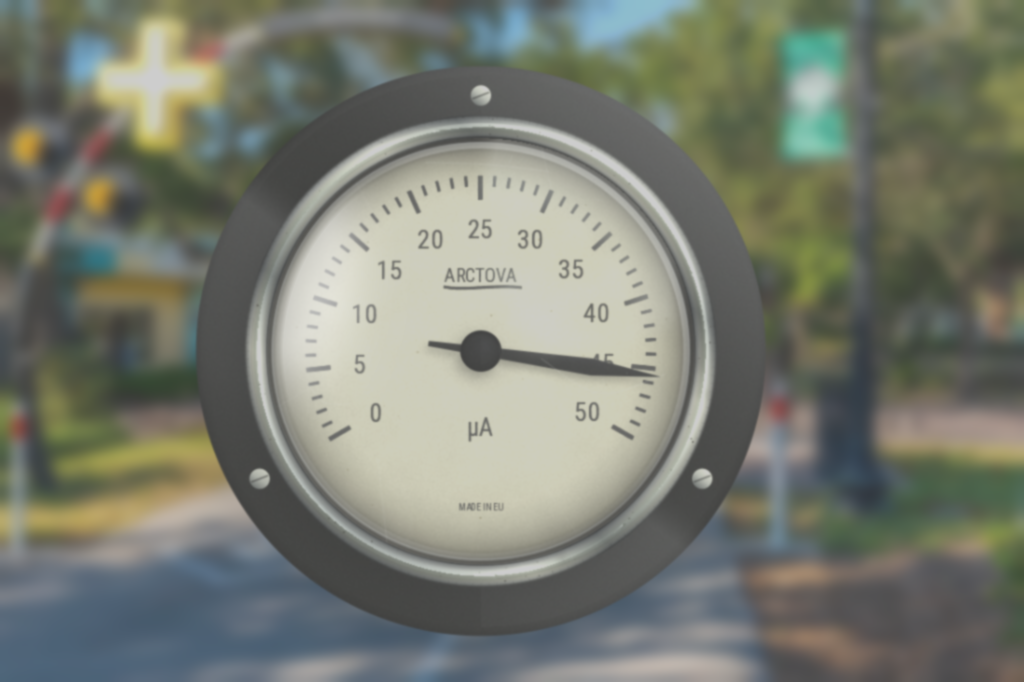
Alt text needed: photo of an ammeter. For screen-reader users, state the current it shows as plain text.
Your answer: 45.5 µA
